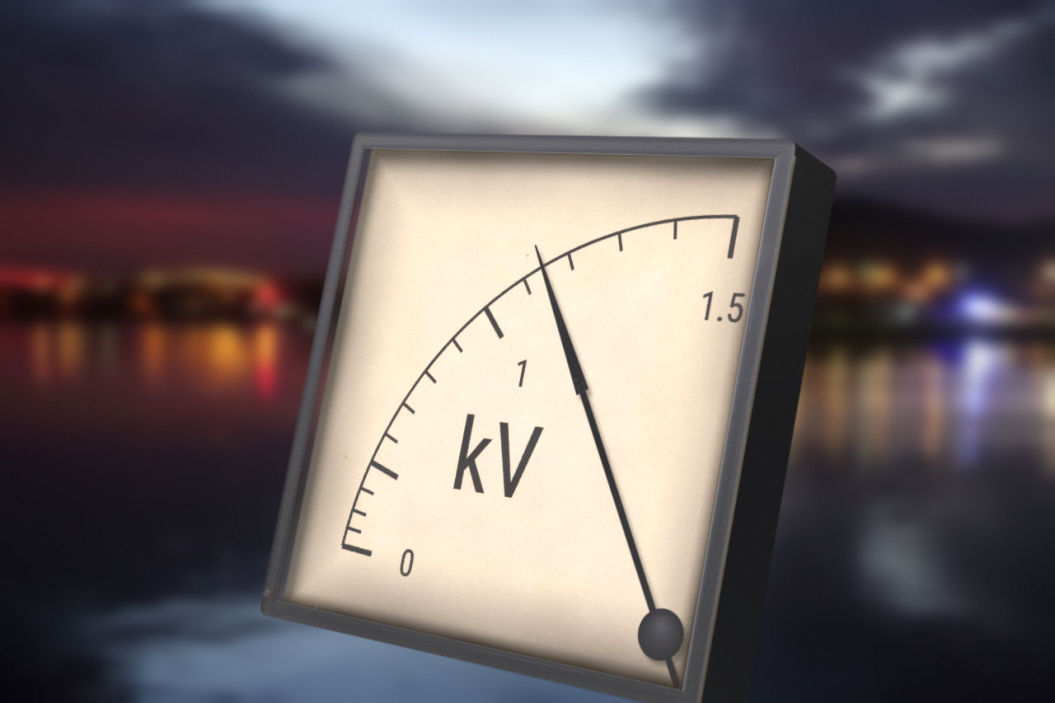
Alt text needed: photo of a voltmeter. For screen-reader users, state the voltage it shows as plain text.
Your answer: 1.15 kV
